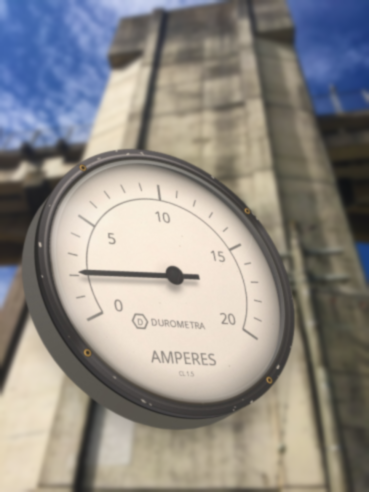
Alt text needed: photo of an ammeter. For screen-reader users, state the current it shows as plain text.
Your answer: 2 A
